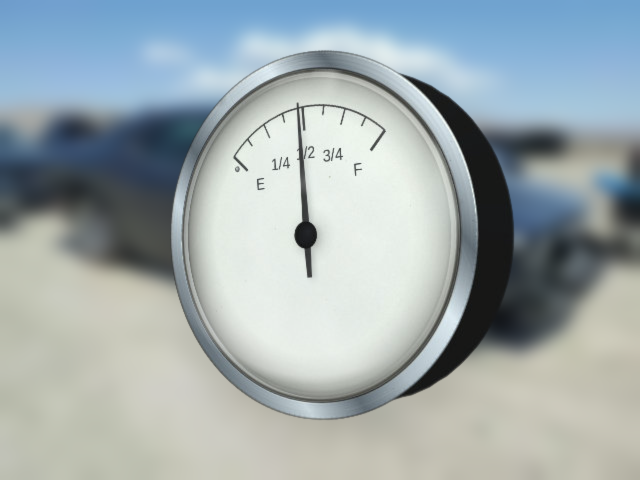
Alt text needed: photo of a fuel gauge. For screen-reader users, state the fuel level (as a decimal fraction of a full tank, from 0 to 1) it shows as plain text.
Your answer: 0.5
